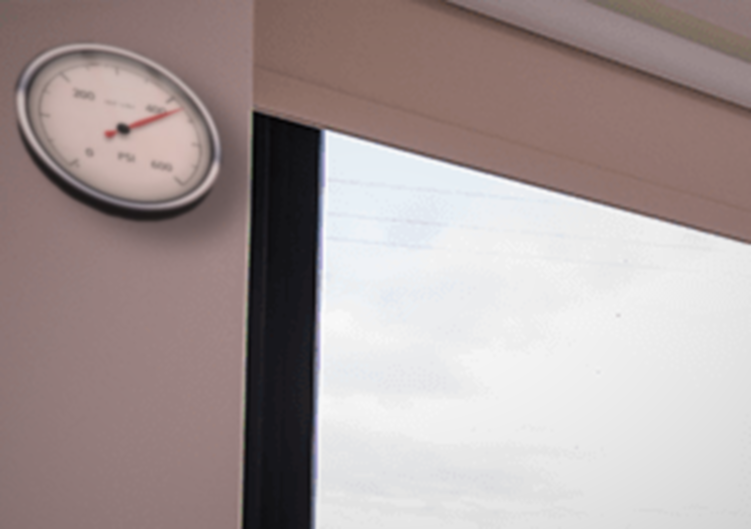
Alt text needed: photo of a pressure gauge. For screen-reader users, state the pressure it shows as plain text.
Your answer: 425 psi
